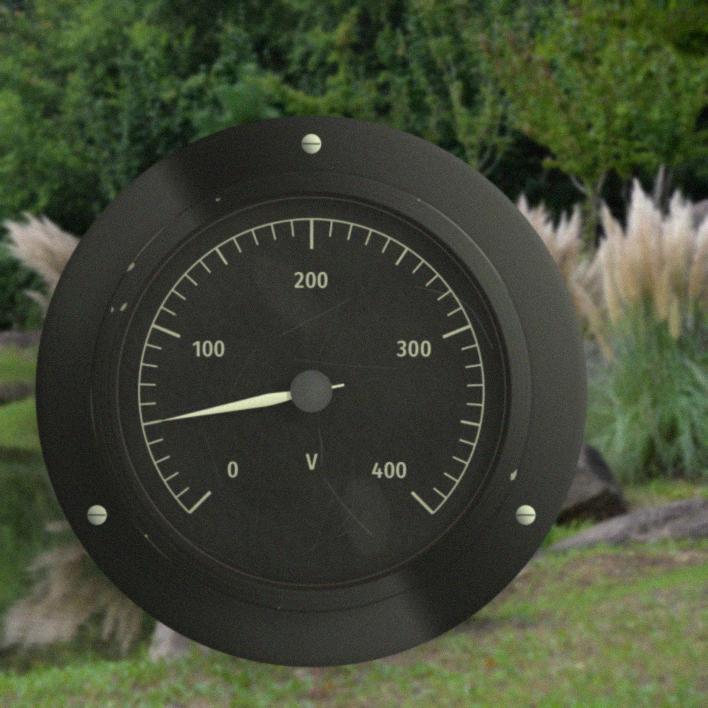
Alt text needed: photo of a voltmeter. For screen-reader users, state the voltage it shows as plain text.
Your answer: 50 V
